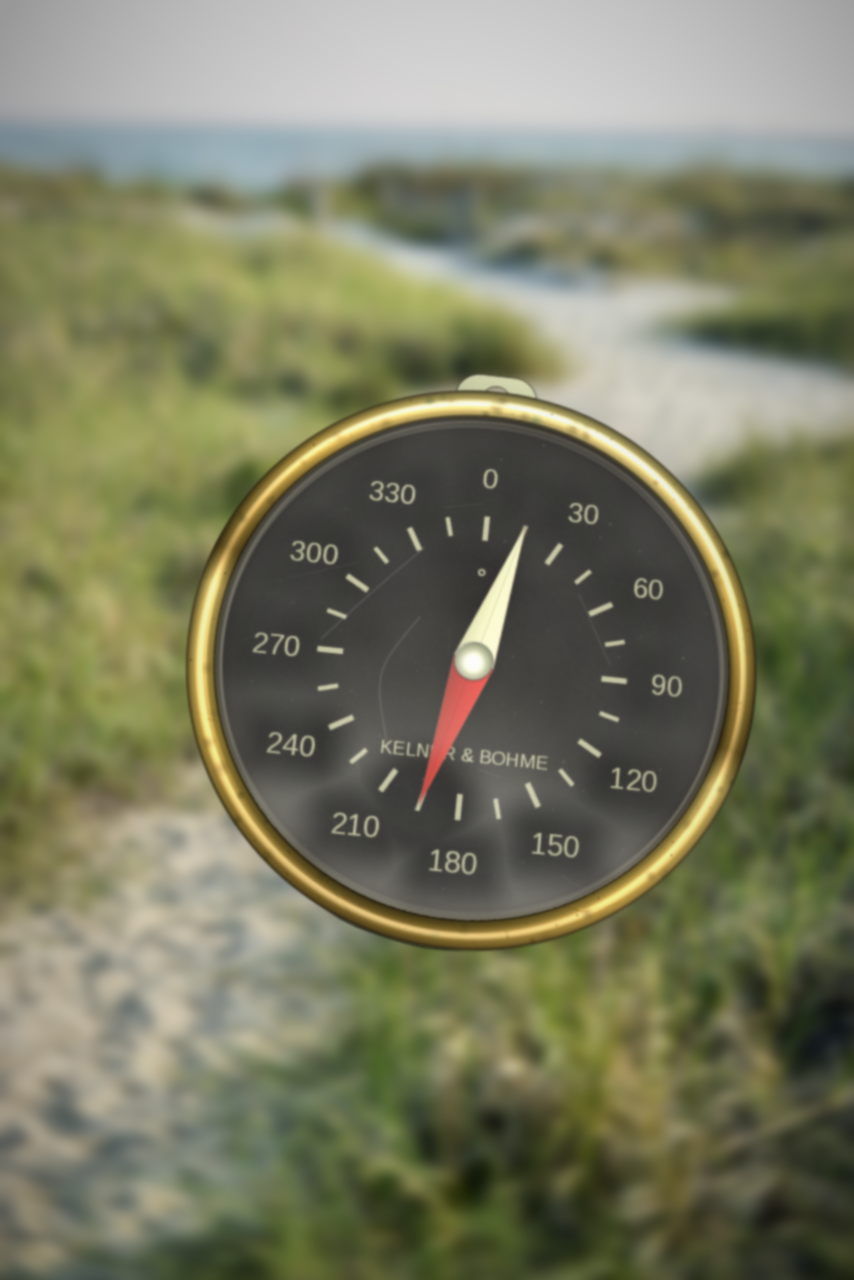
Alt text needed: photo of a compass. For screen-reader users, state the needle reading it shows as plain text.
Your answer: 195 °
